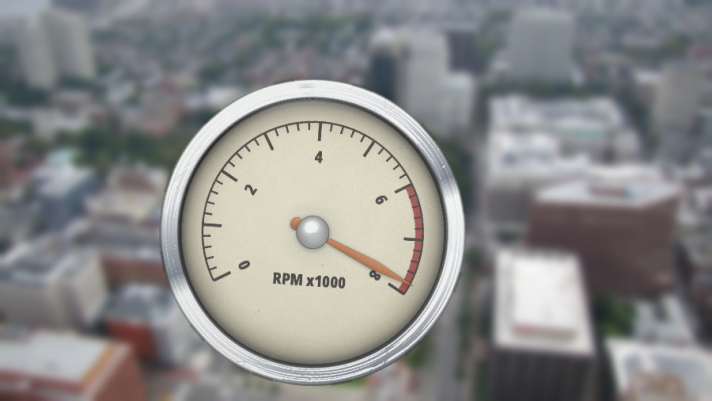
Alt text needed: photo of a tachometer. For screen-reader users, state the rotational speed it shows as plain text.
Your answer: 7800 rpm
